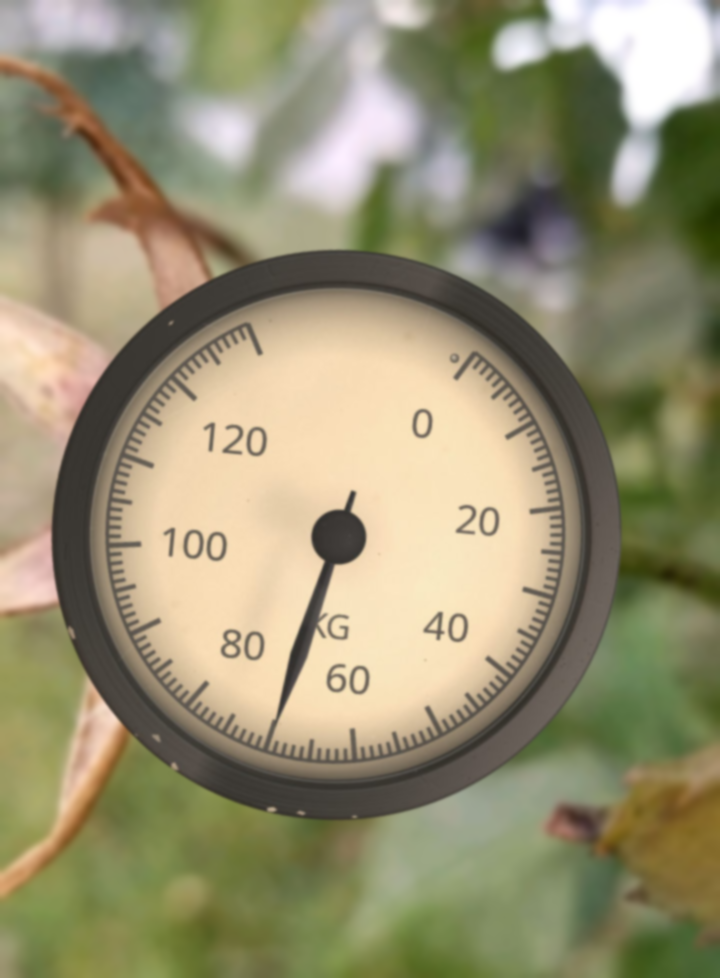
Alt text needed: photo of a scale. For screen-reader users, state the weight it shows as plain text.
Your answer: 70 kg
